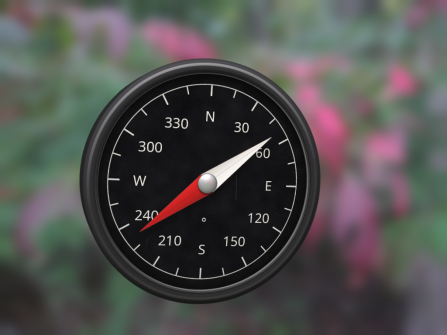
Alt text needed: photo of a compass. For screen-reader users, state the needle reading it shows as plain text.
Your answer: 232.5 °
